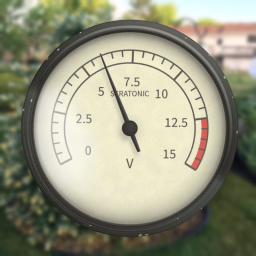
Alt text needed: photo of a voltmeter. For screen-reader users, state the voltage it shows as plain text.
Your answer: 6 V
